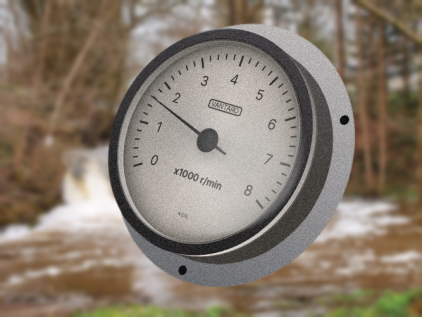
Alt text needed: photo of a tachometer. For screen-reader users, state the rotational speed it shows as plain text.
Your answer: 1600 rpm
